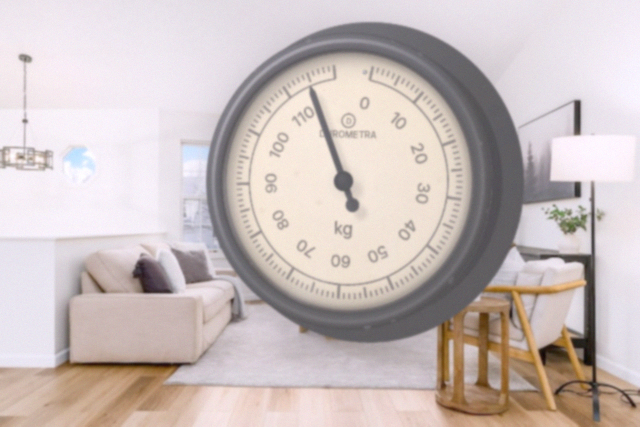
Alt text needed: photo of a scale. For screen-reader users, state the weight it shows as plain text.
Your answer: 115 kg
